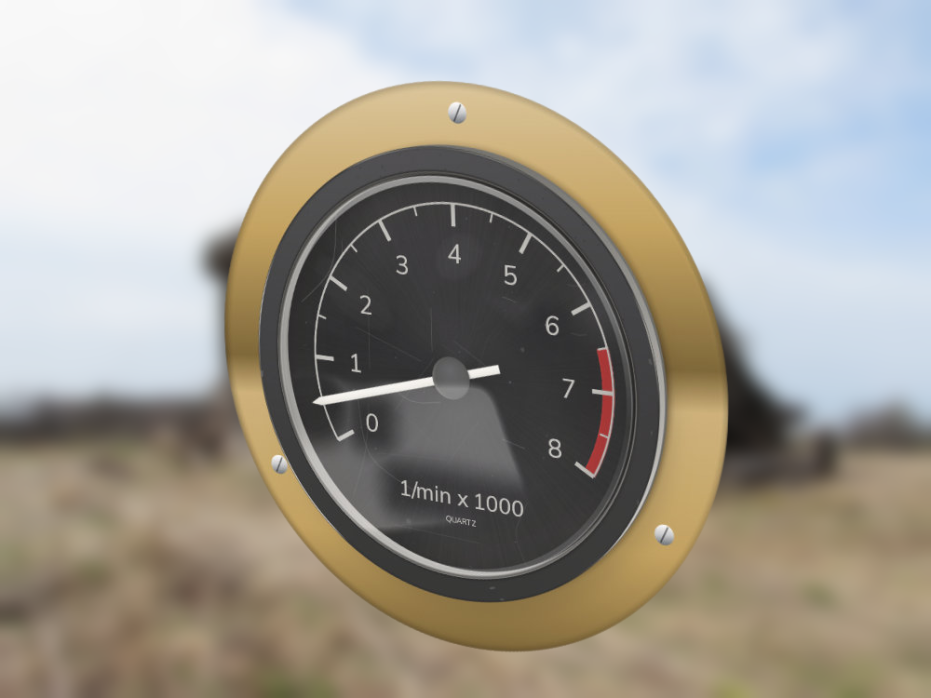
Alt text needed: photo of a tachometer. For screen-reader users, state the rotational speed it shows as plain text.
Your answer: 500 rpm
